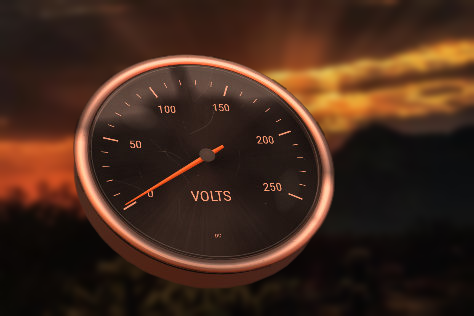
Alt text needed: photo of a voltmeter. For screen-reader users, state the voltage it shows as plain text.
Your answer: 0 V
